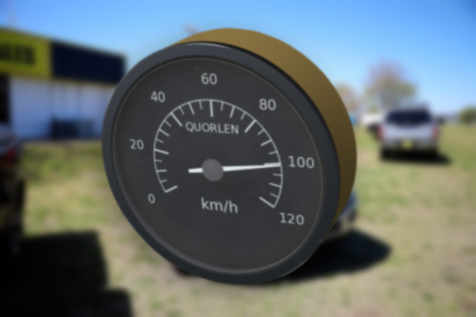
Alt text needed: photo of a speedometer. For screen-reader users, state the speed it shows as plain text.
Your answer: 100 km/h
